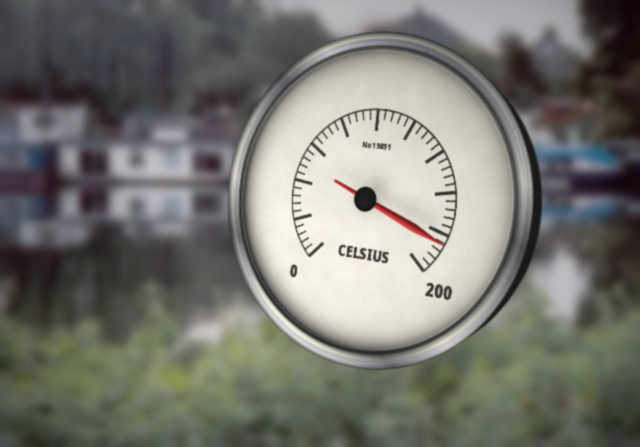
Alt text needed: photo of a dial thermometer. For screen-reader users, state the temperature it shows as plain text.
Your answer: 184 °C
